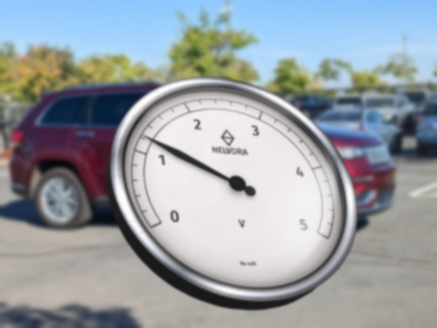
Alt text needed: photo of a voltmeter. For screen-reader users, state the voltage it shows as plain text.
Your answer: 1.2 V
